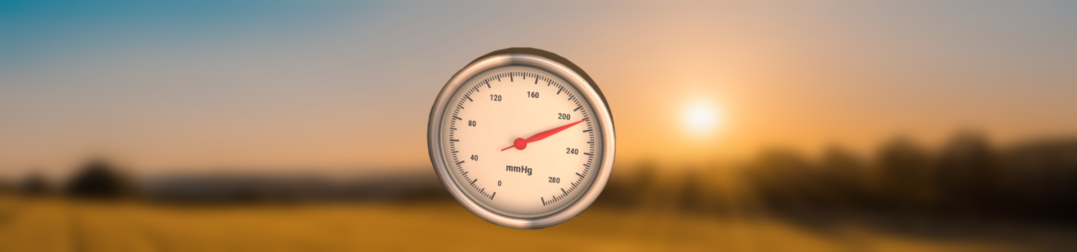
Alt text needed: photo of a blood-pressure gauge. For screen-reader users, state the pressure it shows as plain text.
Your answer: 210 mmHg
